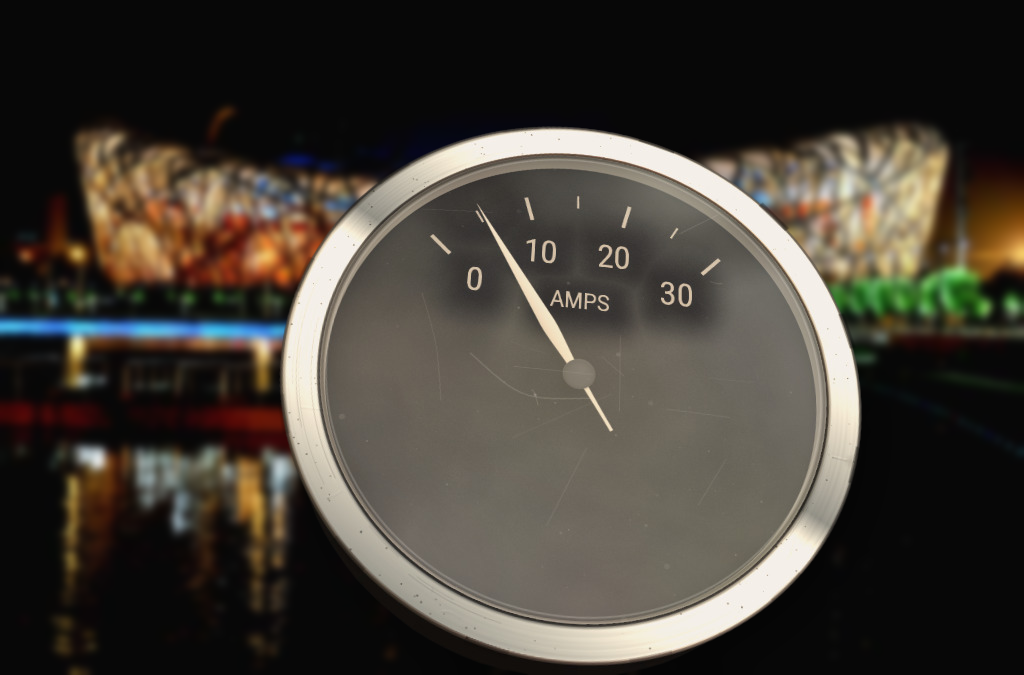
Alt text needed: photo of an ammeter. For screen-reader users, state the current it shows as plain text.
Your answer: 5 A
